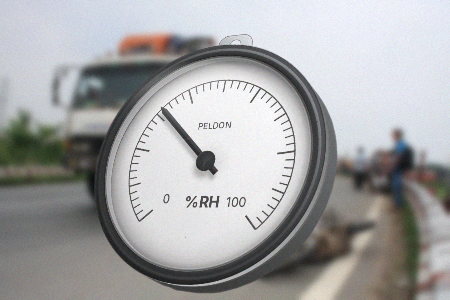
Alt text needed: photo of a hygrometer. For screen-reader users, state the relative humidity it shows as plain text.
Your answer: 32 %
